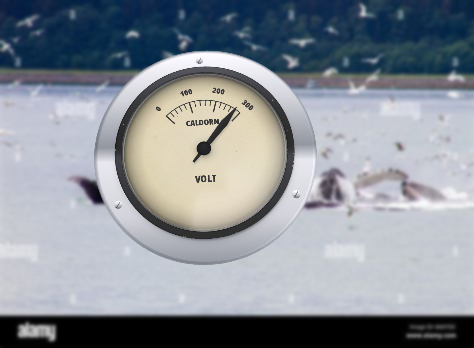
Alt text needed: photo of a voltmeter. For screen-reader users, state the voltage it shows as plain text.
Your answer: 280 V
